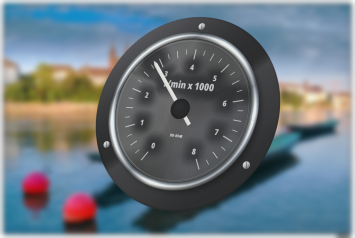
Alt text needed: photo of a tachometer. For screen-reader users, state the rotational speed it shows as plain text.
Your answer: 2875 rpm
